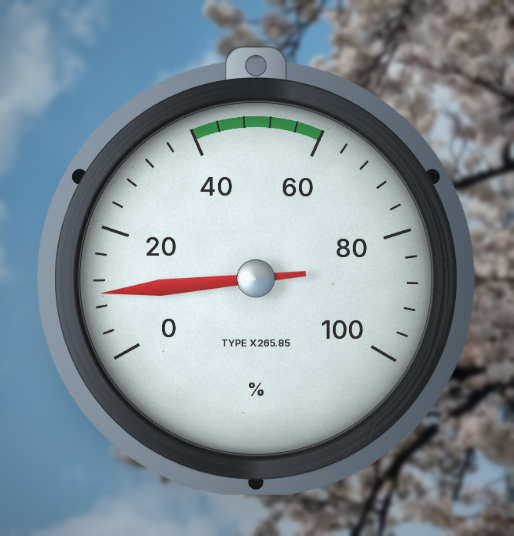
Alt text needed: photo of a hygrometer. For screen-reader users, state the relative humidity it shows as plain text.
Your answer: 10 %
